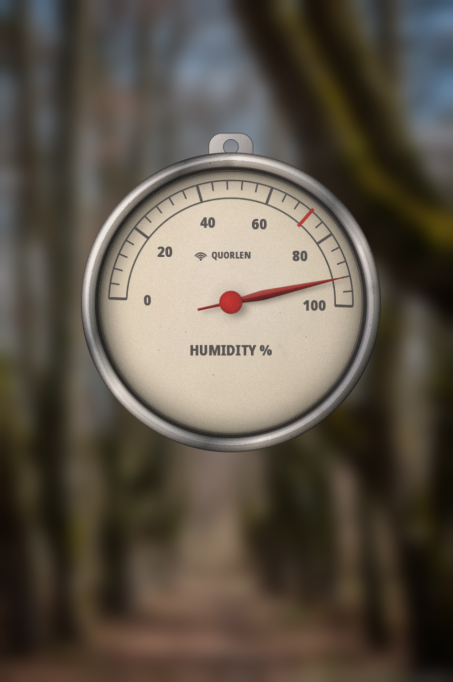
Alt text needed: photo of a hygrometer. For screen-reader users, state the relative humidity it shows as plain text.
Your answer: 92 %
